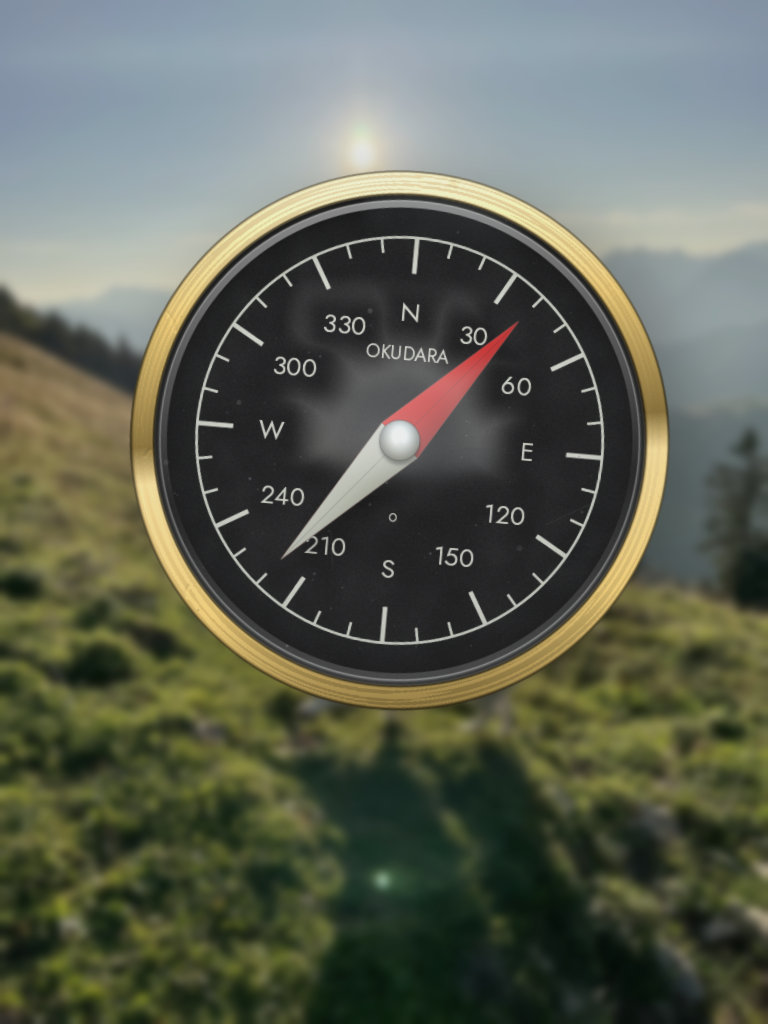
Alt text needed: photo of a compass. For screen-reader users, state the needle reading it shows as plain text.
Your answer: 40 °
